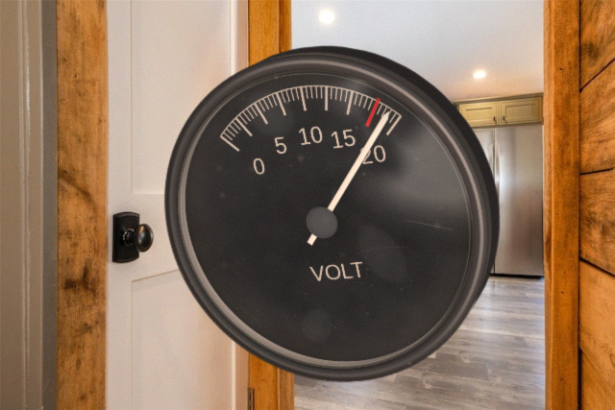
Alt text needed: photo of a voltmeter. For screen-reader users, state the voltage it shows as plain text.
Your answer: 19 V
